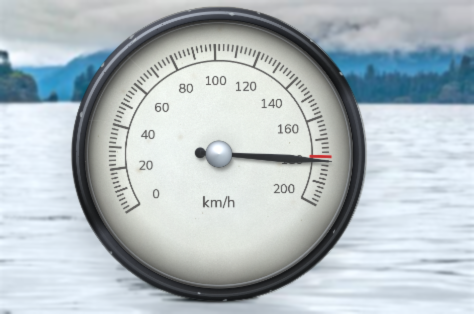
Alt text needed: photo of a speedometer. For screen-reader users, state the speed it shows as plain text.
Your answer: 180 km/h
